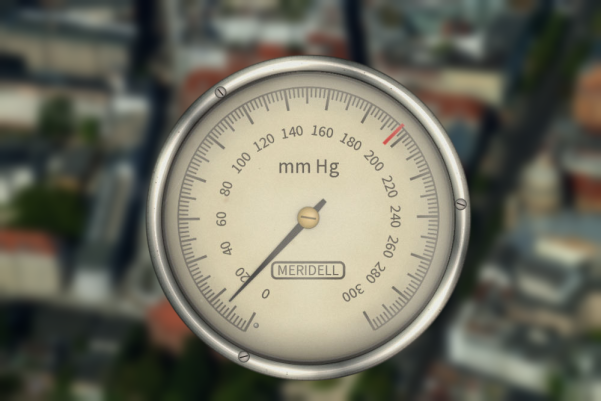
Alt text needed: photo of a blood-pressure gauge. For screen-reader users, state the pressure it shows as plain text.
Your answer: 14 mmHg
